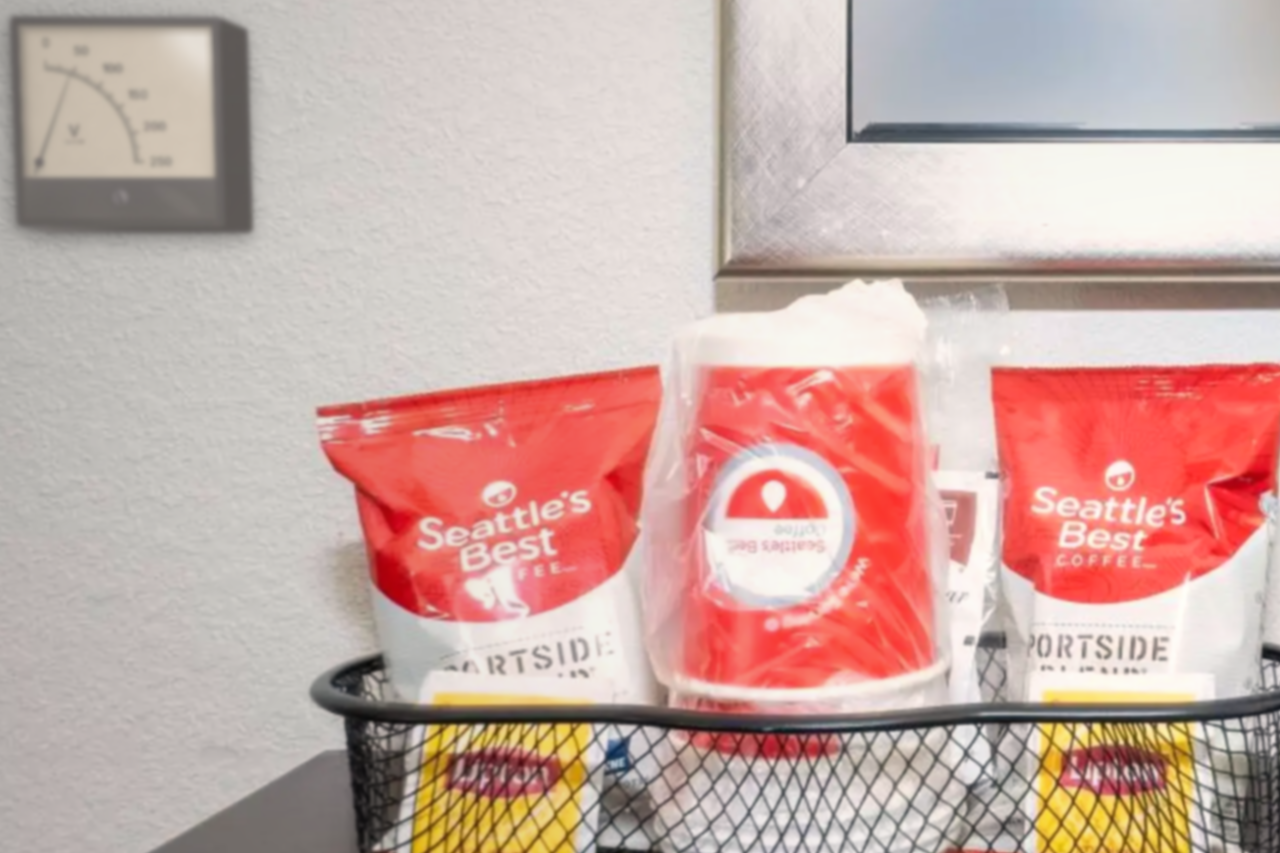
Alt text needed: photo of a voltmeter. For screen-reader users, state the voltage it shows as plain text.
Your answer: 50 V
